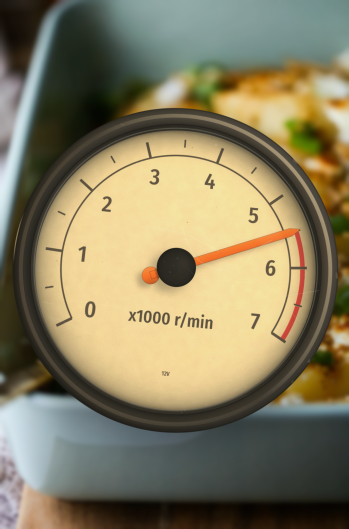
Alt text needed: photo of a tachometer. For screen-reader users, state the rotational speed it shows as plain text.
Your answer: 5500 rpm
